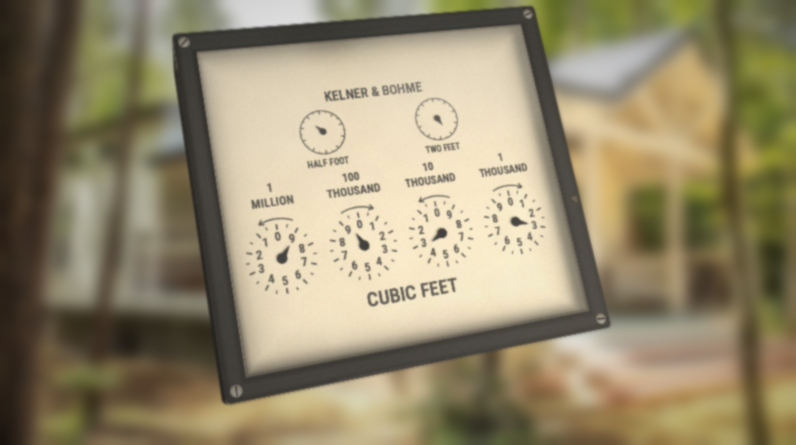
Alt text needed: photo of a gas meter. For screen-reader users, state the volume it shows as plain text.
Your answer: 893300 ft³
